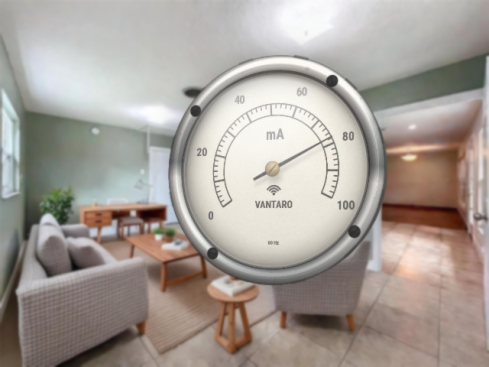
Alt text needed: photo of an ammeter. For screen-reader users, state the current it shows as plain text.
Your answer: 78 mA
